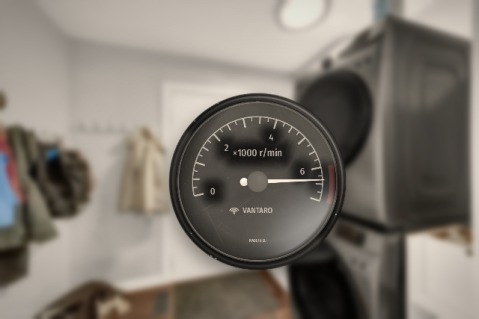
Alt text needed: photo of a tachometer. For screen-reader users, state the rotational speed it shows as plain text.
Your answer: 6375 rpm
